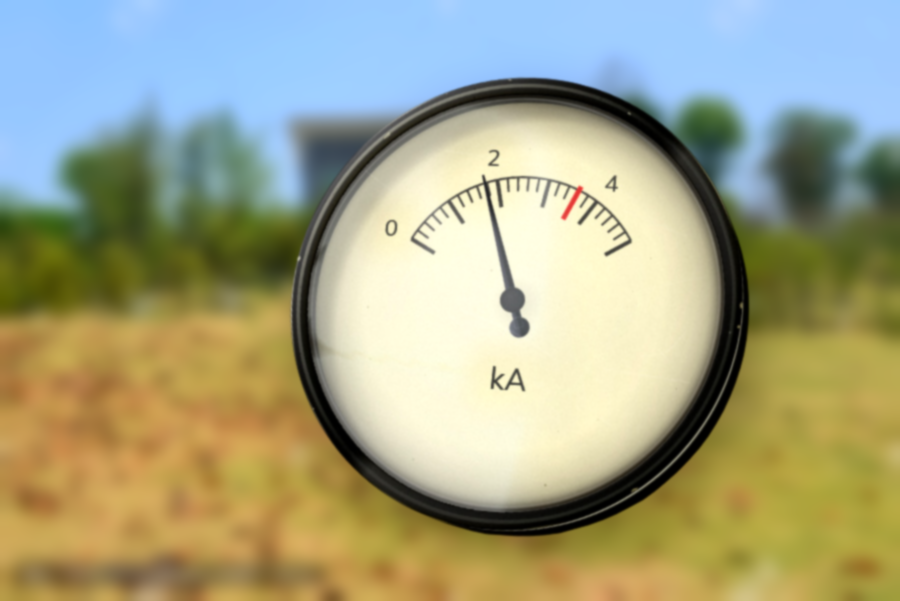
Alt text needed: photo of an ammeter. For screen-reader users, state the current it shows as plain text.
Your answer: 1.8 kA
